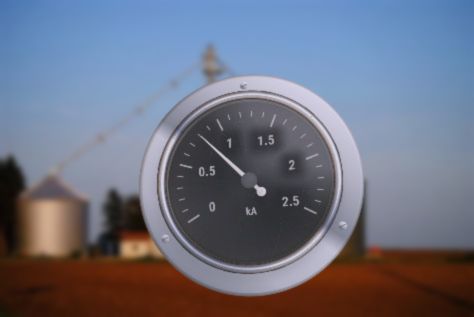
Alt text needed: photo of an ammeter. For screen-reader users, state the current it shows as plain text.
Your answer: 0.8 kA
